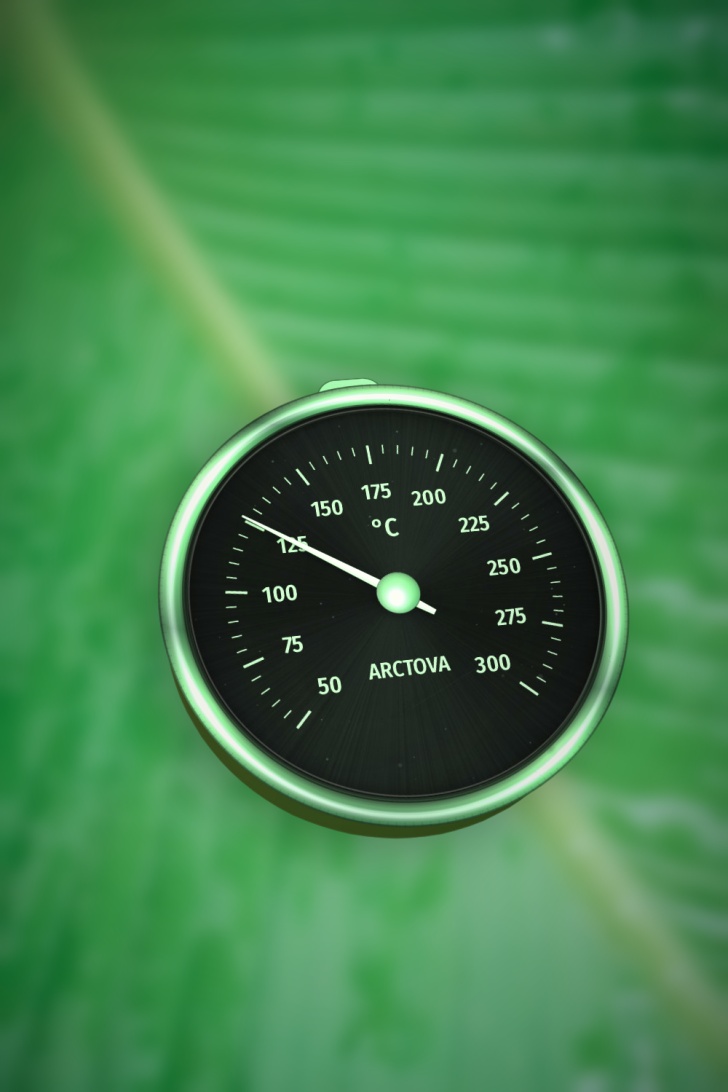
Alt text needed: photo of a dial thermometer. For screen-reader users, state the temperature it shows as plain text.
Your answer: 125 °C
